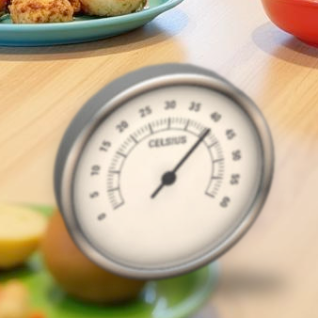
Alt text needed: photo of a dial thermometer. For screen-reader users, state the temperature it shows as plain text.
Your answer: 40 °C
